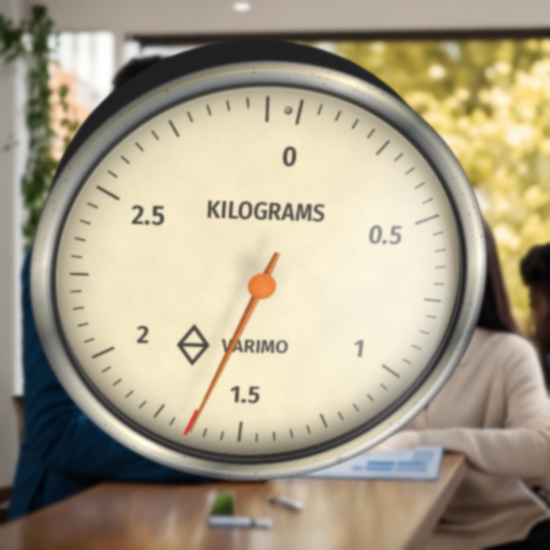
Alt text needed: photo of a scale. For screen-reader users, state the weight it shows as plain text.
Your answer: 1.65 kg
